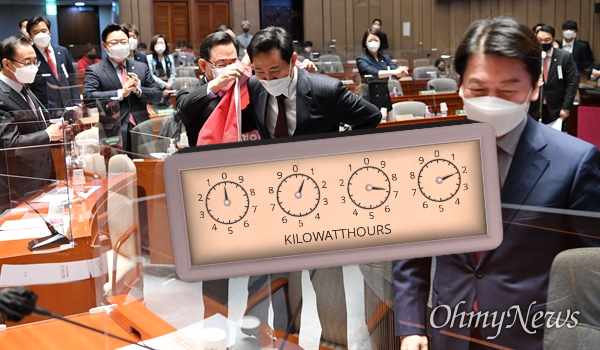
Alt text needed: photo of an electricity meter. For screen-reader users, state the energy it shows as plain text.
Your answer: 72 kWh
